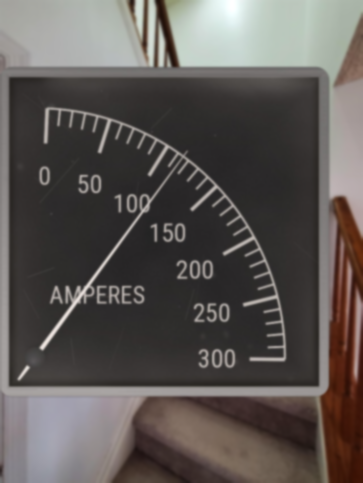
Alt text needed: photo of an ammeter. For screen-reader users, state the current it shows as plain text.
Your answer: 115 A
